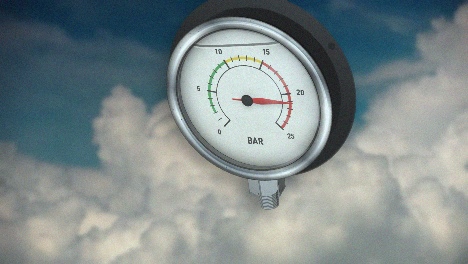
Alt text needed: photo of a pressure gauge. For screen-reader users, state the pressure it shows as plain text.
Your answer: 21 bar
